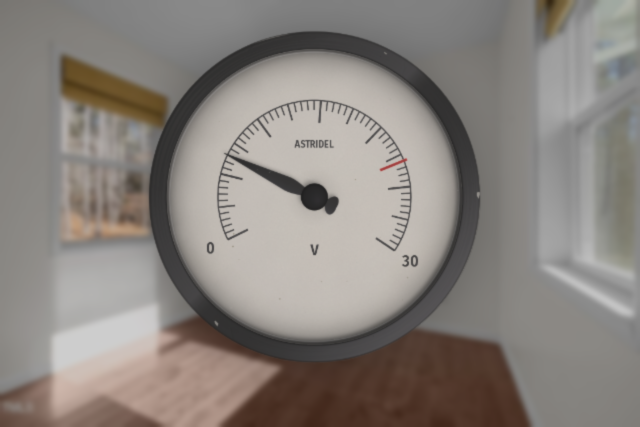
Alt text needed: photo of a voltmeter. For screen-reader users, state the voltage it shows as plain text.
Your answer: 6.5 V
